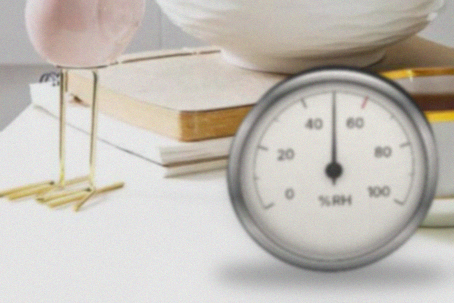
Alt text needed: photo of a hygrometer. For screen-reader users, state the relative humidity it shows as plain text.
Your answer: 50 %
